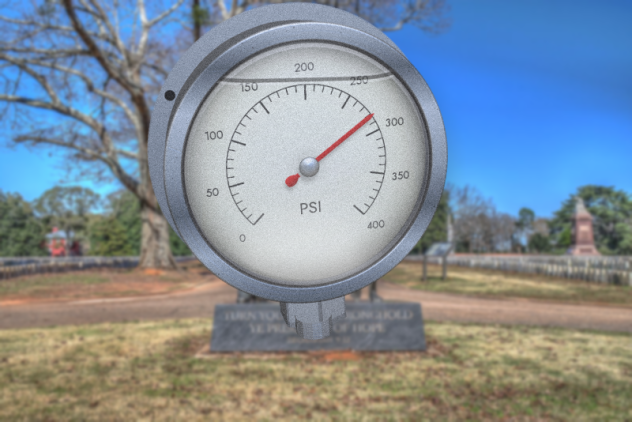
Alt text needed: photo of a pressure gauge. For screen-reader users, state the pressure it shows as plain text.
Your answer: 280 psi
